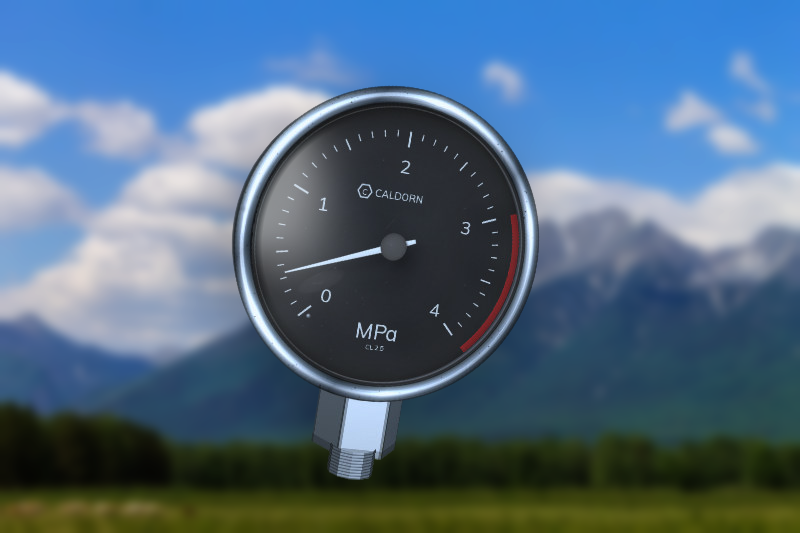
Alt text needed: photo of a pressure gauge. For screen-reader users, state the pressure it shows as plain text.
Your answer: 0.35 MPa
